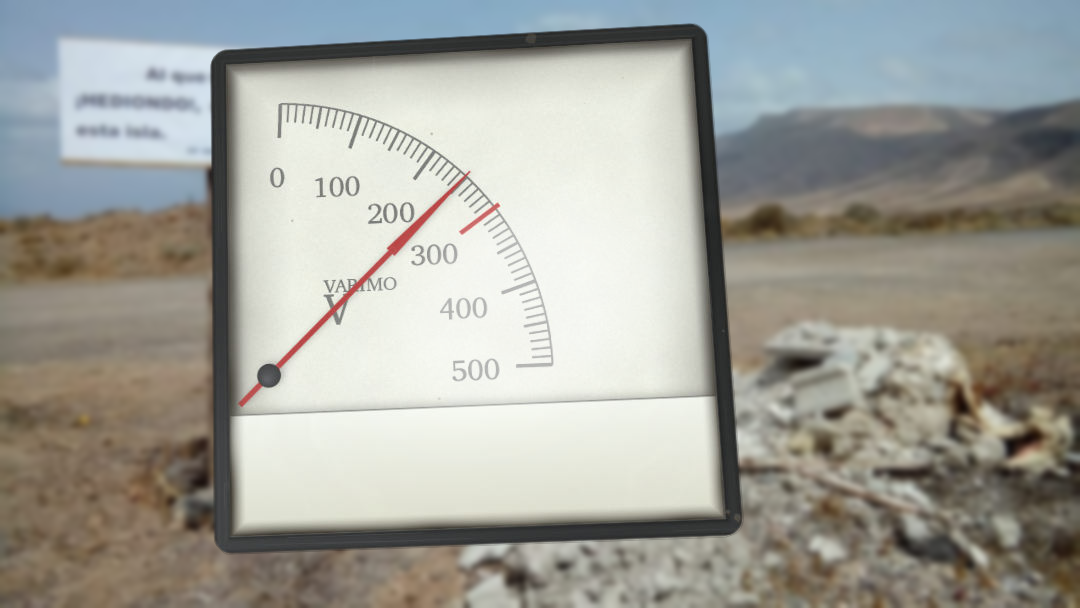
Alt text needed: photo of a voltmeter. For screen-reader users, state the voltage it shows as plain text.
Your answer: 250 V
